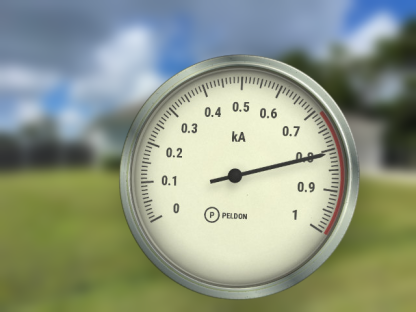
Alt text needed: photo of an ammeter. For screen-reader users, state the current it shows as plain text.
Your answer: 0.81 kA
